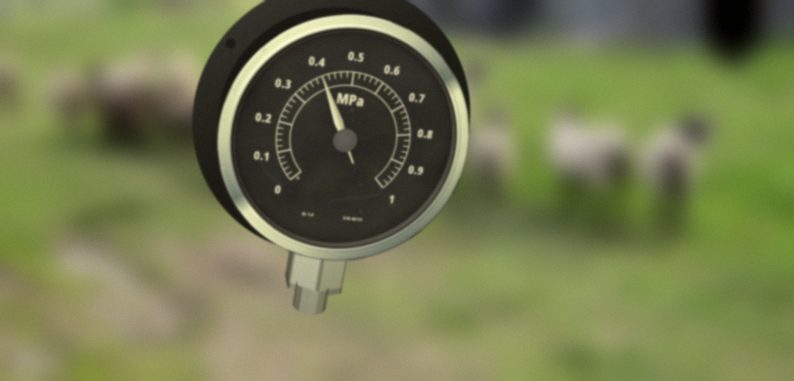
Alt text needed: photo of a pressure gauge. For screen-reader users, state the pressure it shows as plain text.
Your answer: 0.4 MPa
